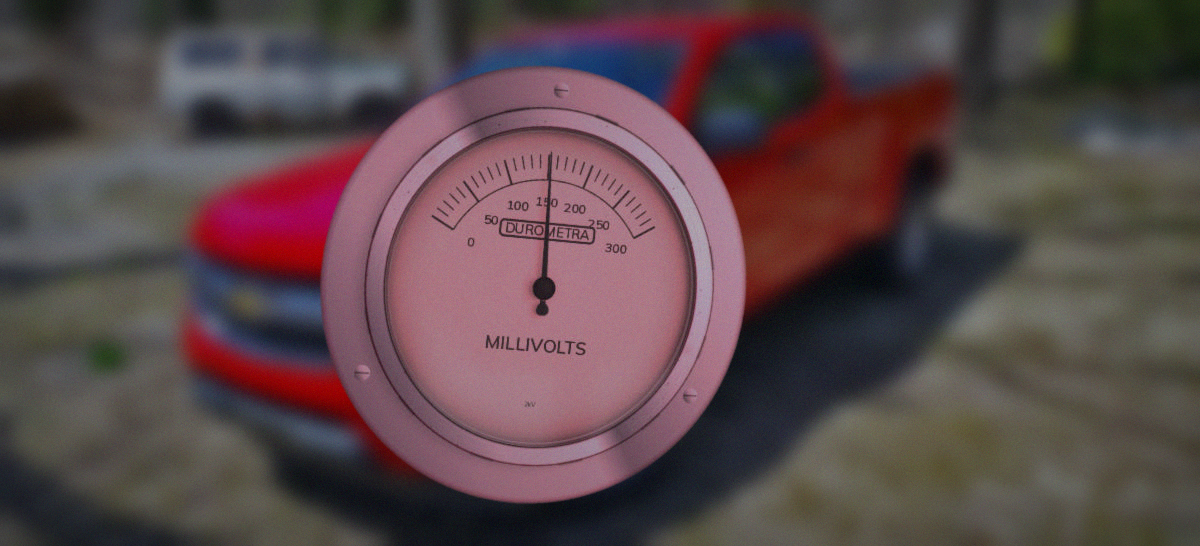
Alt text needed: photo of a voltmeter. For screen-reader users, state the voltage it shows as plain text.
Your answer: 150 mV
